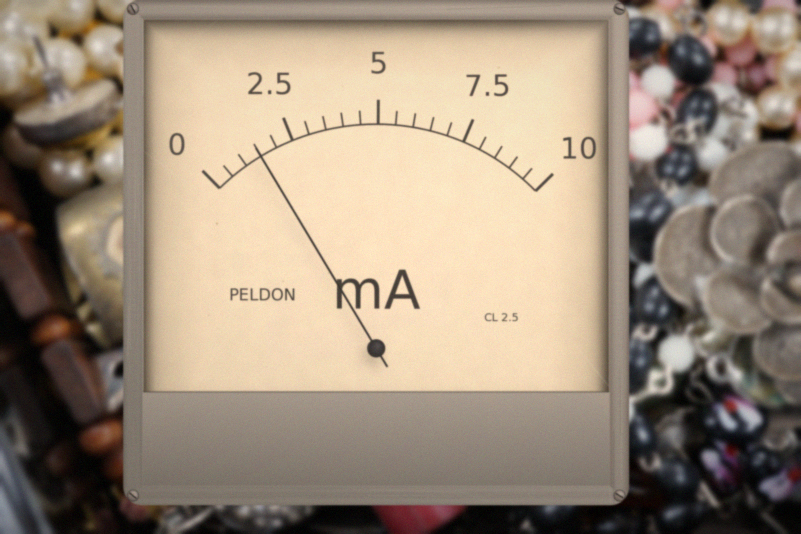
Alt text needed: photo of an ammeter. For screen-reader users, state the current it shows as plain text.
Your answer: 1.5 mA
